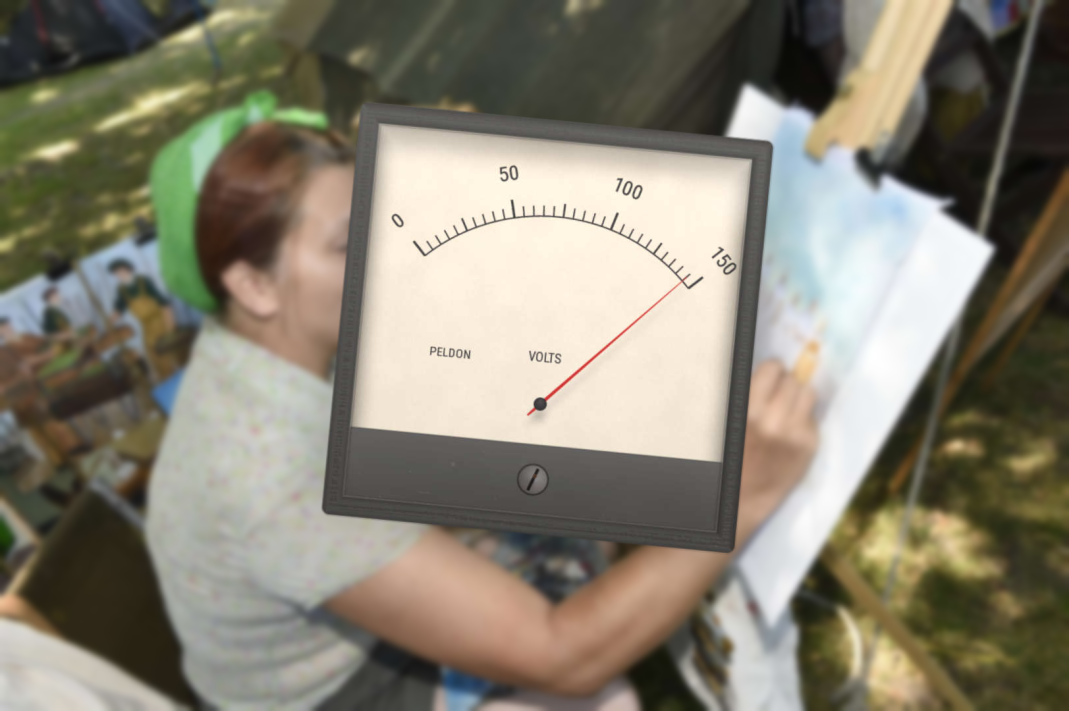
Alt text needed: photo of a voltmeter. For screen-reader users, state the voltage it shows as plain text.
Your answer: 145 V
